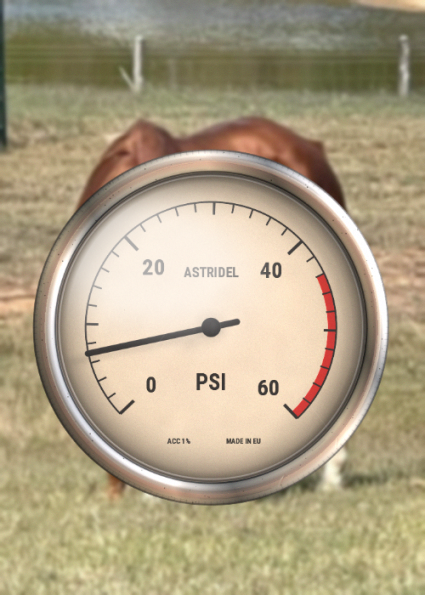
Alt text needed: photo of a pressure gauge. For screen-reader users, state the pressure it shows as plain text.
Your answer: 7 psi
